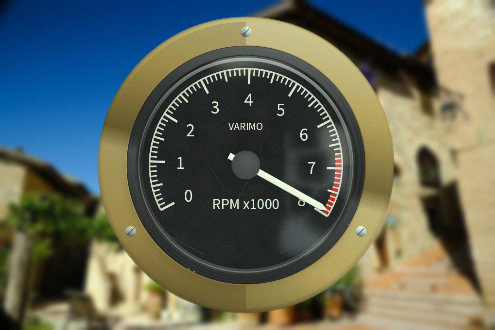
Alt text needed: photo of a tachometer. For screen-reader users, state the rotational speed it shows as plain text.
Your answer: 7900 rpm
